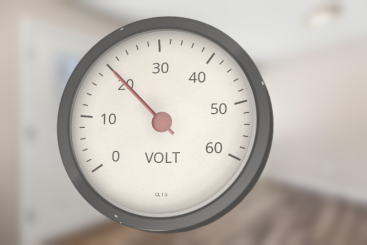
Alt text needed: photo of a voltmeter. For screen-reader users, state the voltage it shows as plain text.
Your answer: 20 V
